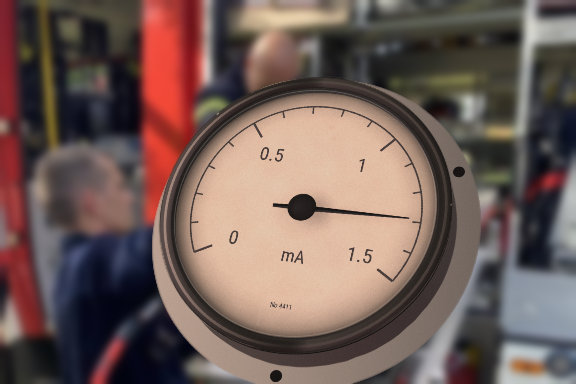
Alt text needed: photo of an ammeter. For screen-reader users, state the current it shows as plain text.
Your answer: 1.3 mA
